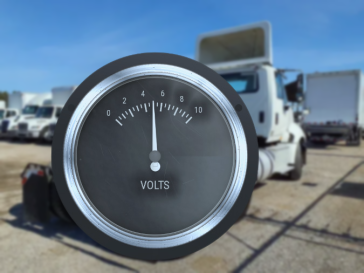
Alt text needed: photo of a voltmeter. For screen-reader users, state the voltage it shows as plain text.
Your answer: 5 V
